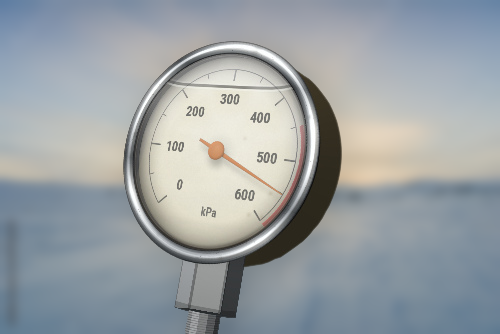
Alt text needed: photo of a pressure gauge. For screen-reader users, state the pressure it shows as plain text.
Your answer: 550 kPa
